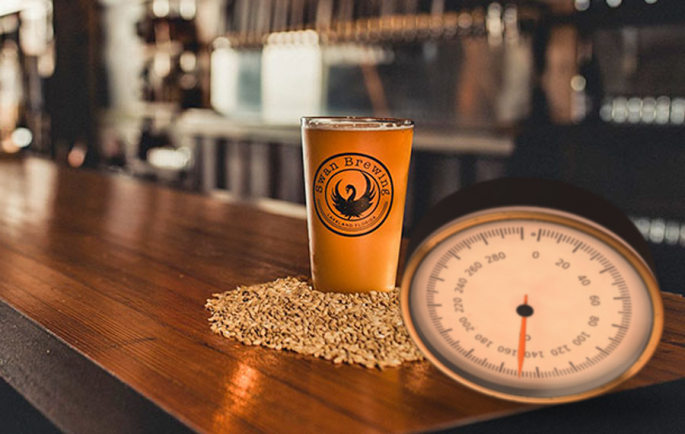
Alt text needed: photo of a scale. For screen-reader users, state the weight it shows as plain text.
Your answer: 150 lb
